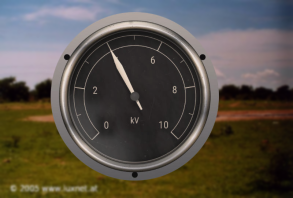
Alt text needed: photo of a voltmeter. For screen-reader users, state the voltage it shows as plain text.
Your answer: 4 kV
